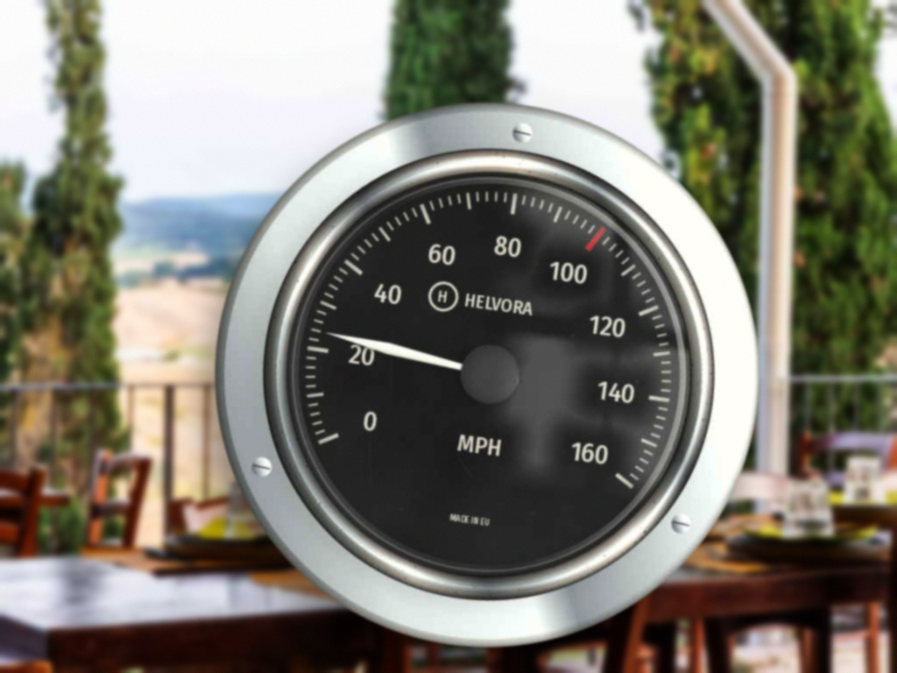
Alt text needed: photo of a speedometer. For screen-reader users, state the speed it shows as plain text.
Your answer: 24 mph
